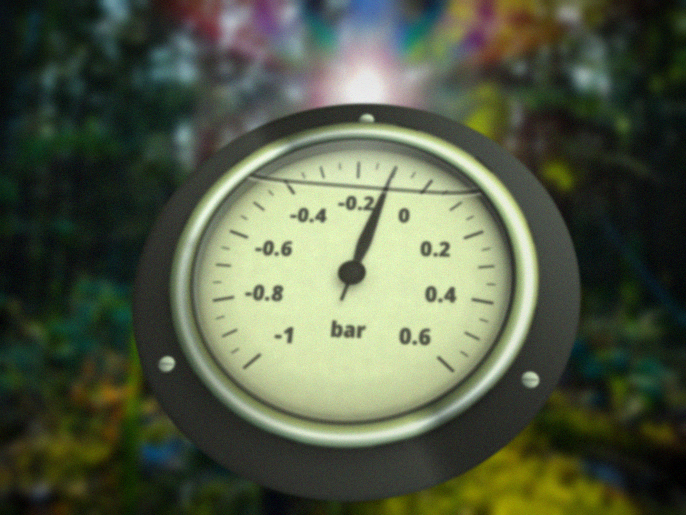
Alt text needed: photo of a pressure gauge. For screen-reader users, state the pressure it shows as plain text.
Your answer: -0.1 bar
